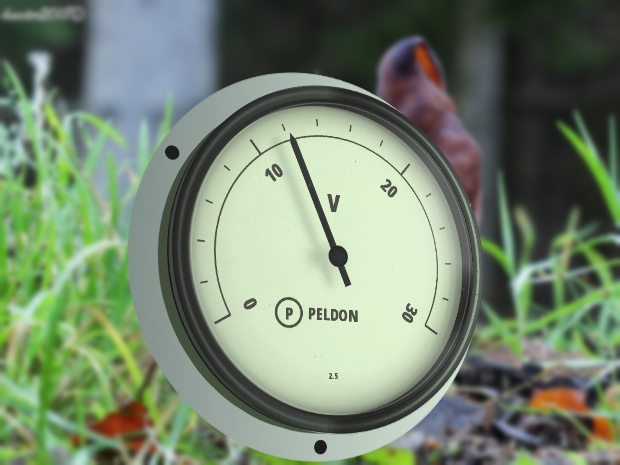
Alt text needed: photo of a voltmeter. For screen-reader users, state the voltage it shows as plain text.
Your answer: 12 V
